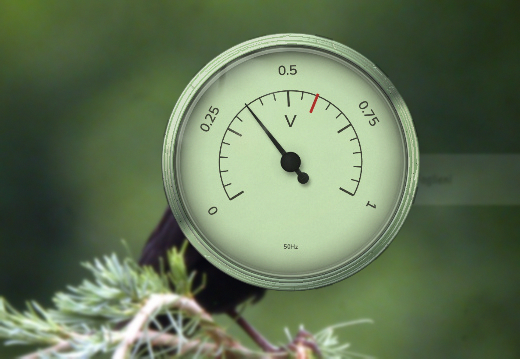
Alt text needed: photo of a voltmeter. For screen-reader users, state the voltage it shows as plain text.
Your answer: 0.35 V
